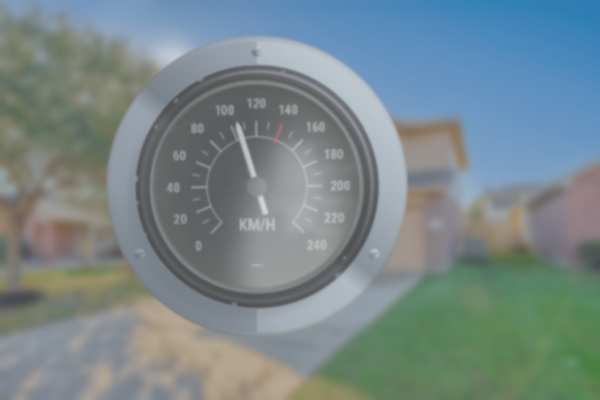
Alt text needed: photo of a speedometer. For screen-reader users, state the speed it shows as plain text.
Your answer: 105 km/h
